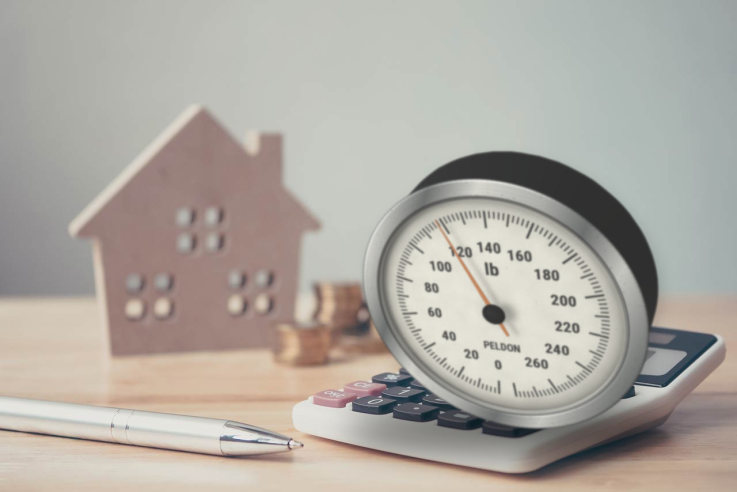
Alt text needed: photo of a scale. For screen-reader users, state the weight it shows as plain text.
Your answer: 120 lb
